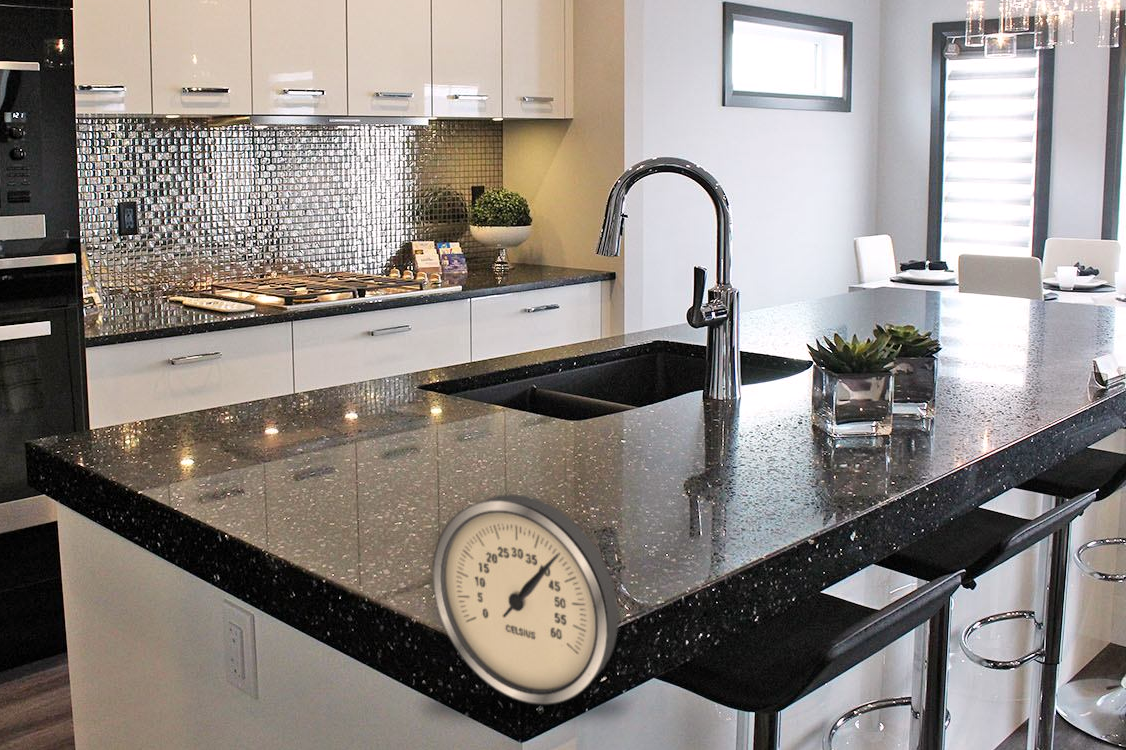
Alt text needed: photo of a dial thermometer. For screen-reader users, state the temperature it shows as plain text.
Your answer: 40 °C
